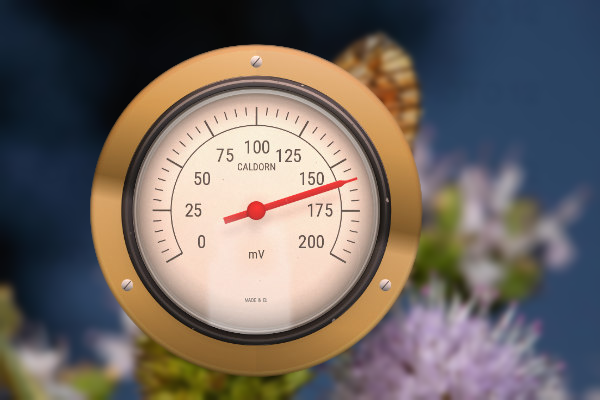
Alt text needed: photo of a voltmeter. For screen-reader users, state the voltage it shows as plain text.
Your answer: 160 mV
